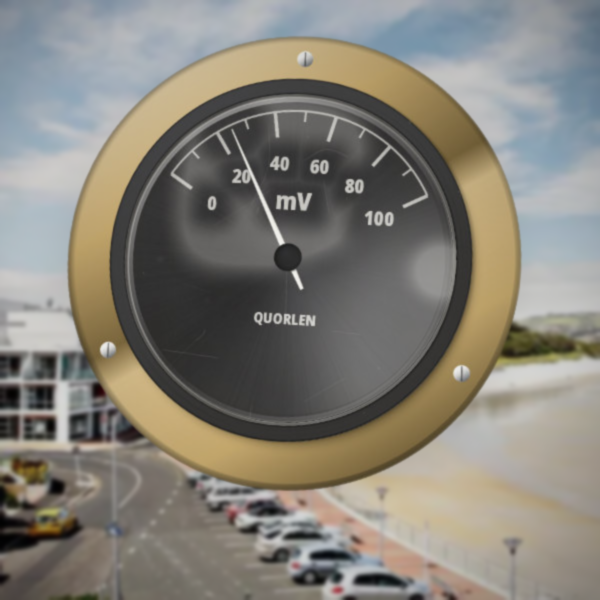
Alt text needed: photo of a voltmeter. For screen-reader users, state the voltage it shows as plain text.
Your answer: 25 mV
